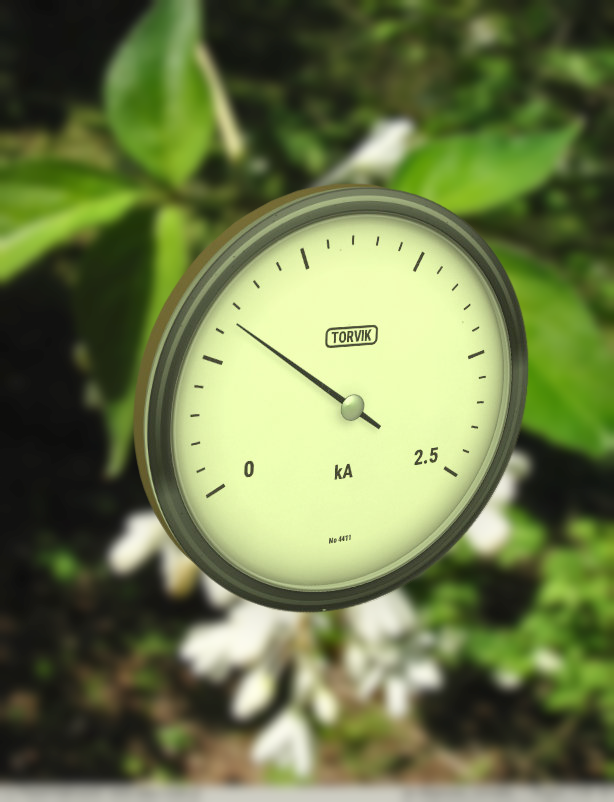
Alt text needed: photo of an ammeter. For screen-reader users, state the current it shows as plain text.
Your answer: 0.65 kA
